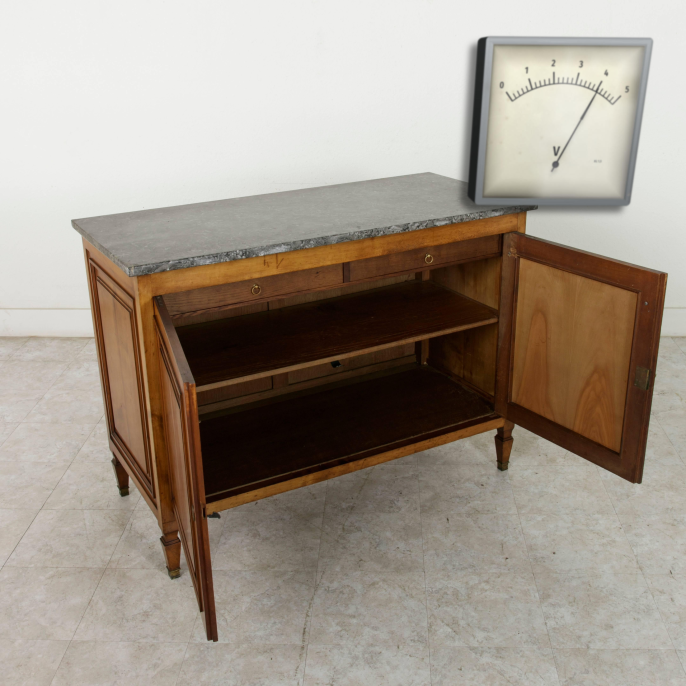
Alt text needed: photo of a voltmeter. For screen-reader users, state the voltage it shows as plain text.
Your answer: 4 V
